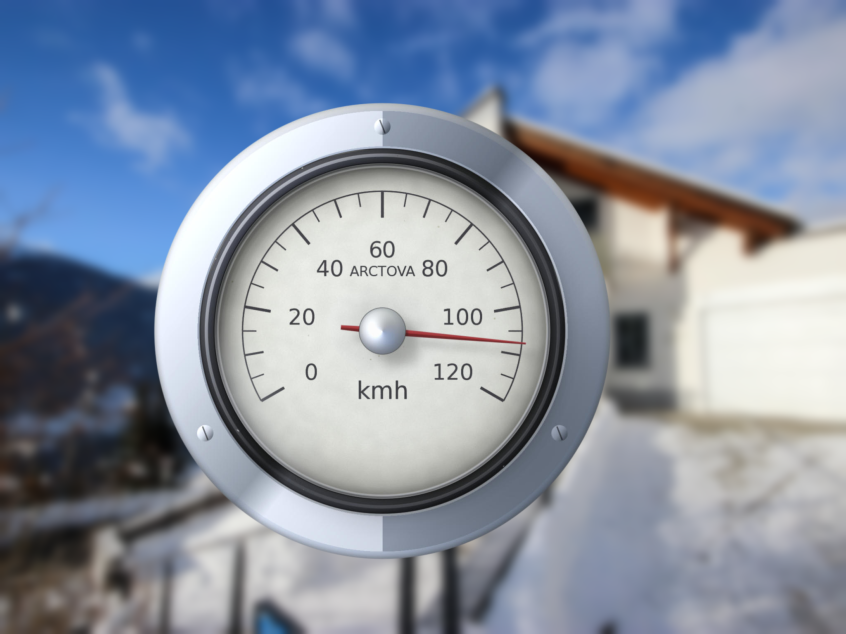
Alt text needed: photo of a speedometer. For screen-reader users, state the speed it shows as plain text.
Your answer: 107.5 km/h
